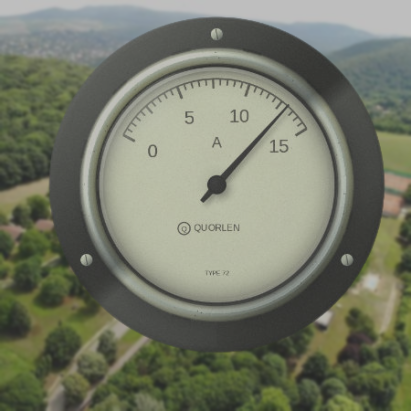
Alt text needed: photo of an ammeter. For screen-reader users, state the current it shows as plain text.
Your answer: 13 A
